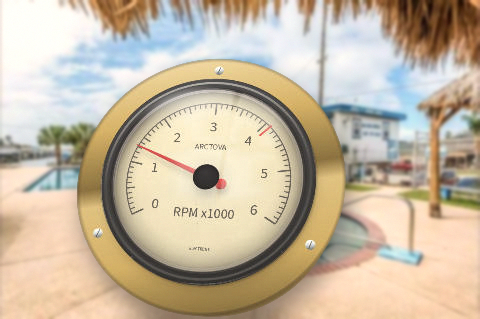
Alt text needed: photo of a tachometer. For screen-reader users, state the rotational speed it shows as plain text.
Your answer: 1300 rpm
